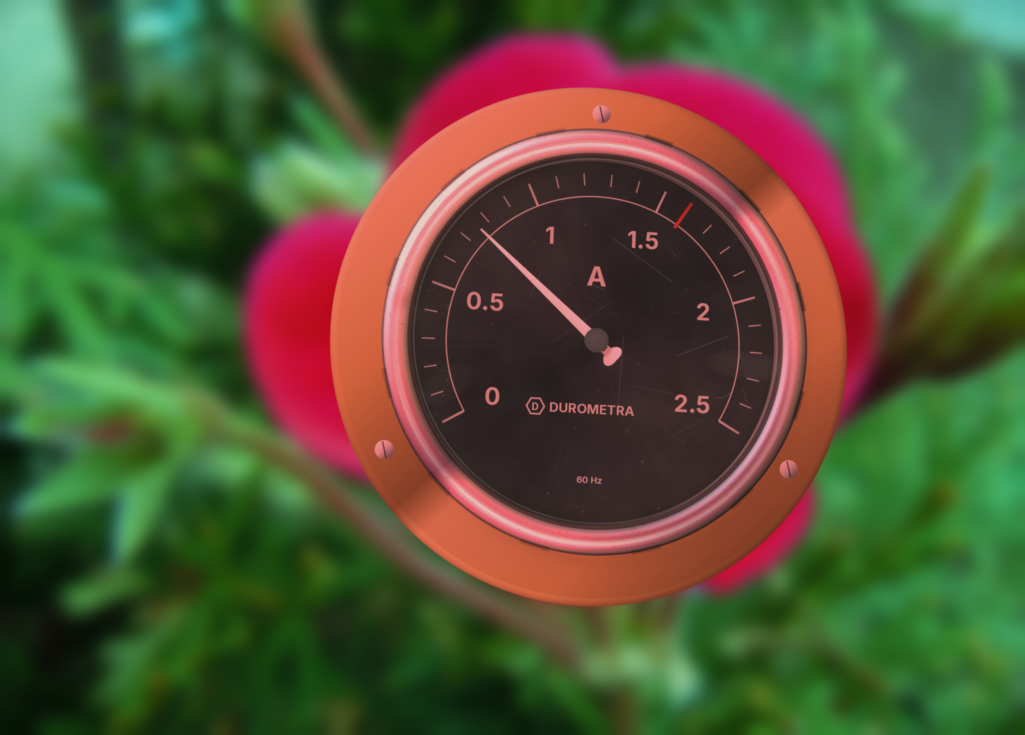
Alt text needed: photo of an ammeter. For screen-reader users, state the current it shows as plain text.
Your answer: 0.75 A
